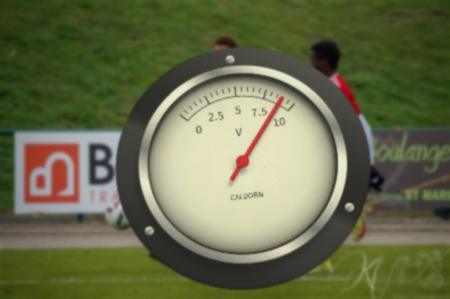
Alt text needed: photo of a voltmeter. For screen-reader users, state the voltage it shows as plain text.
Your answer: 9 V
